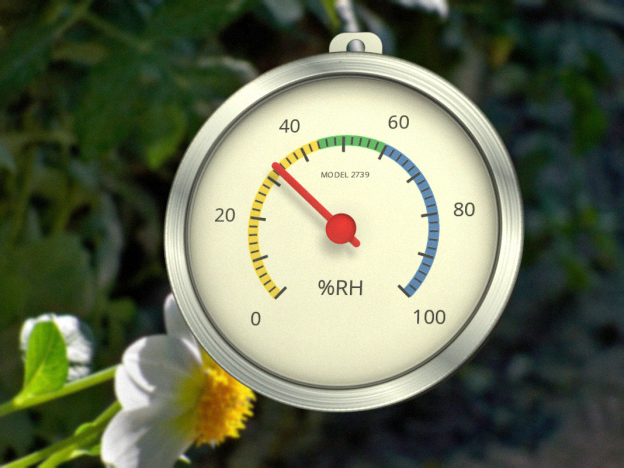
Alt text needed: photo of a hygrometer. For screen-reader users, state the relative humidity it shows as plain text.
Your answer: 33 %
